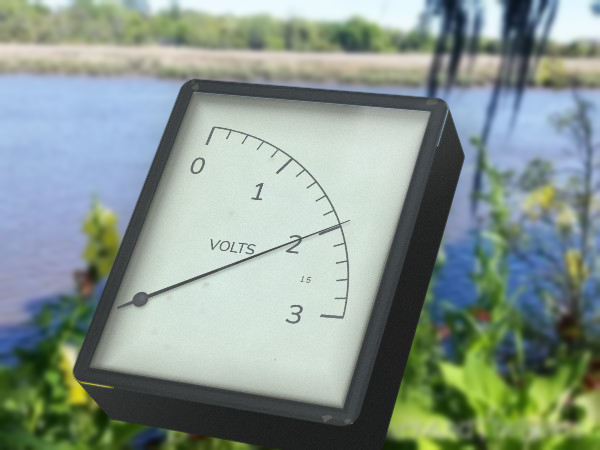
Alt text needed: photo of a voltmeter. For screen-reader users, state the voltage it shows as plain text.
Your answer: 2 V
